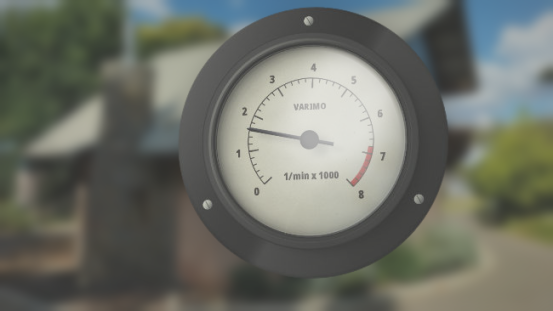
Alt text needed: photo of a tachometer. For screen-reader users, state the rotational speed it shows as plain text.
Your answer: 1600 rpm
